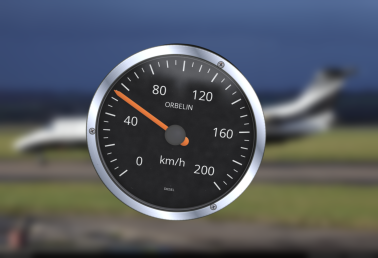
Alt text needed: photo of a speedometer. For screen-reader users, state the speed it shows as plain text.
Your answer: 55 km/h
